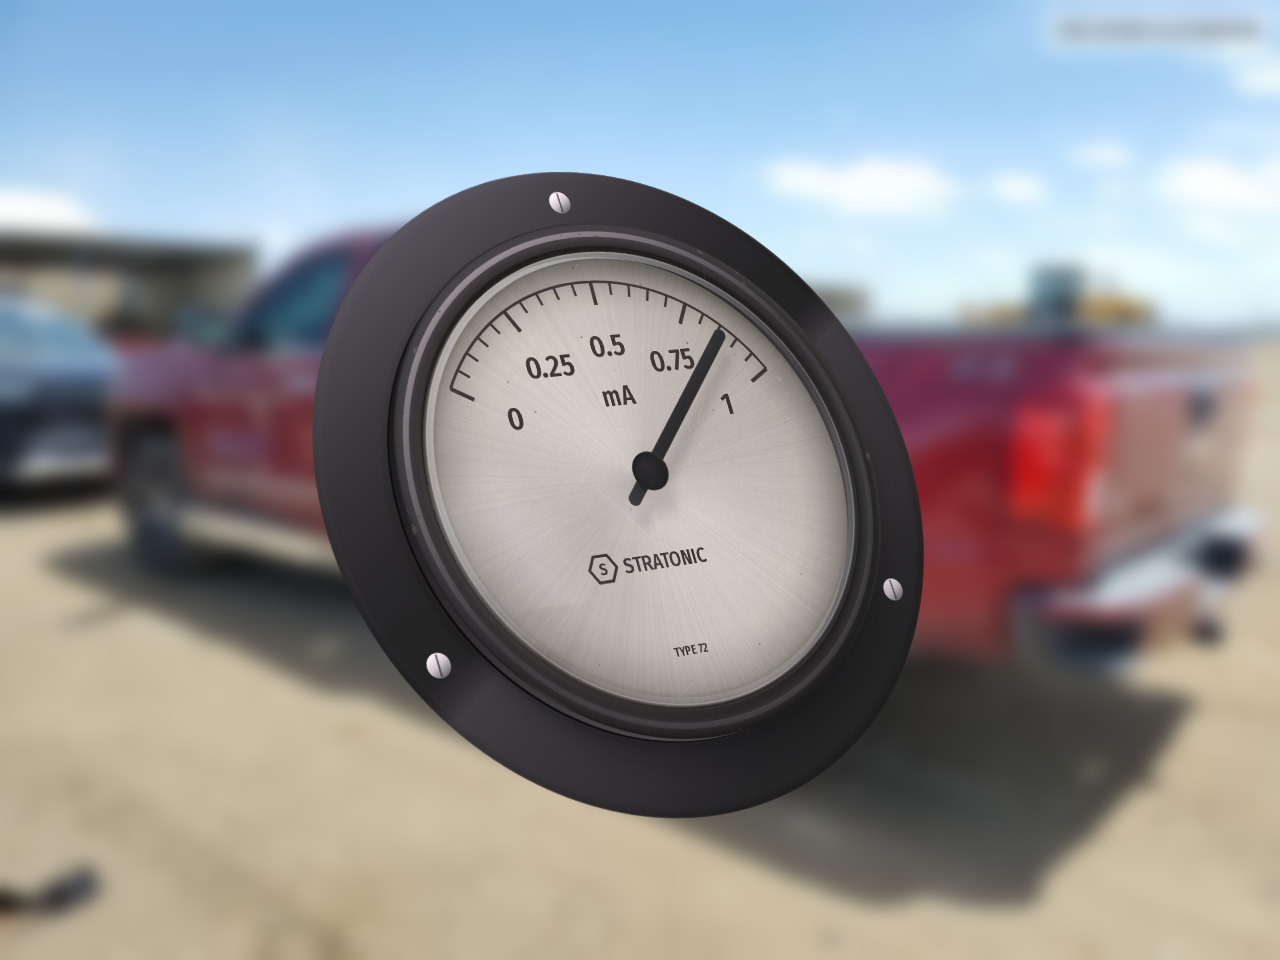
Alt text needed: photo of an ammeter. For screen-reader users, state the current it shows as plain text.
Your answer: 0.85 mA
